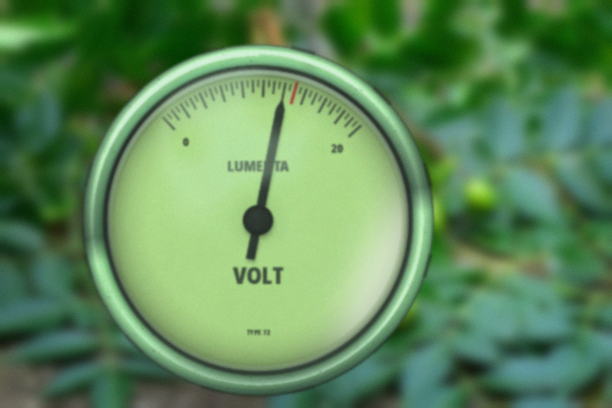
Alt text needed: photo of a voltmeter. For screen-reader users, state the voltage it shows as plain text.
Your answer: 12 V
